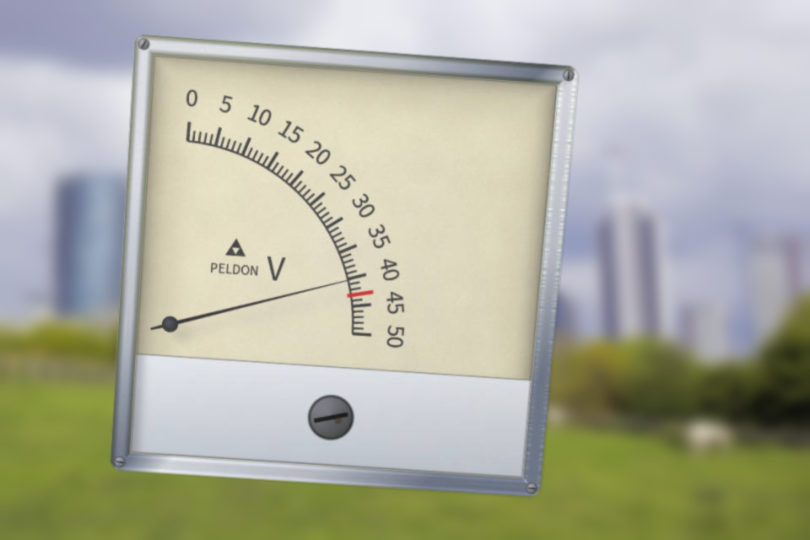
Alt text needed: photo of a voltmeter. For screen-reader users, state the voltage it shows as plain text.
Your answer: 40 V
